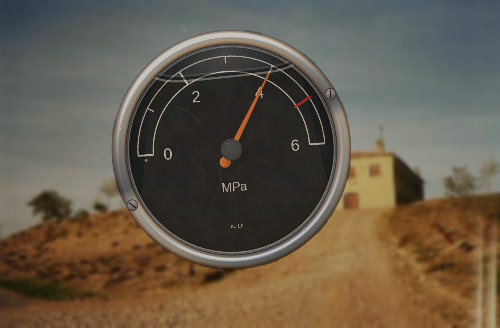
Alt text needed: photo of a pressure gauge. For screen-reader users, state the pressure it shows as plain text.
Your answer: 4 MPa
